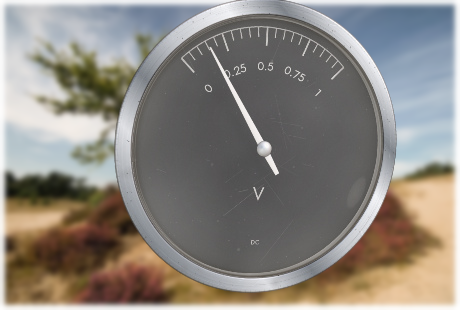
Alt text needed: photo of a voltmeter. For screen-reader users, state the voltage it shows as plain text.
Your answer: 0.15 V
